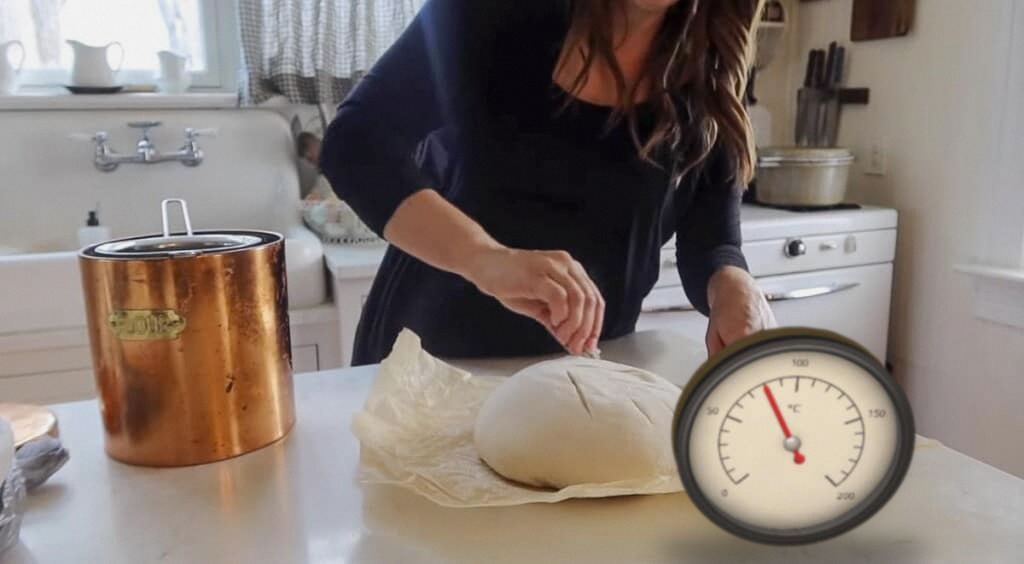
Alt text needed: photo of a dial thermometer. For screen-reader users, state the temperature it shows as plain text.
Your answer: 80 °C
